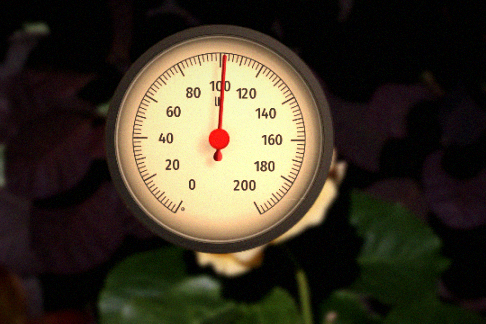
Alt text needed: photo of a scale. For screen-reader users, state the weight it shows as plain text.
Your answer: 102 lb
